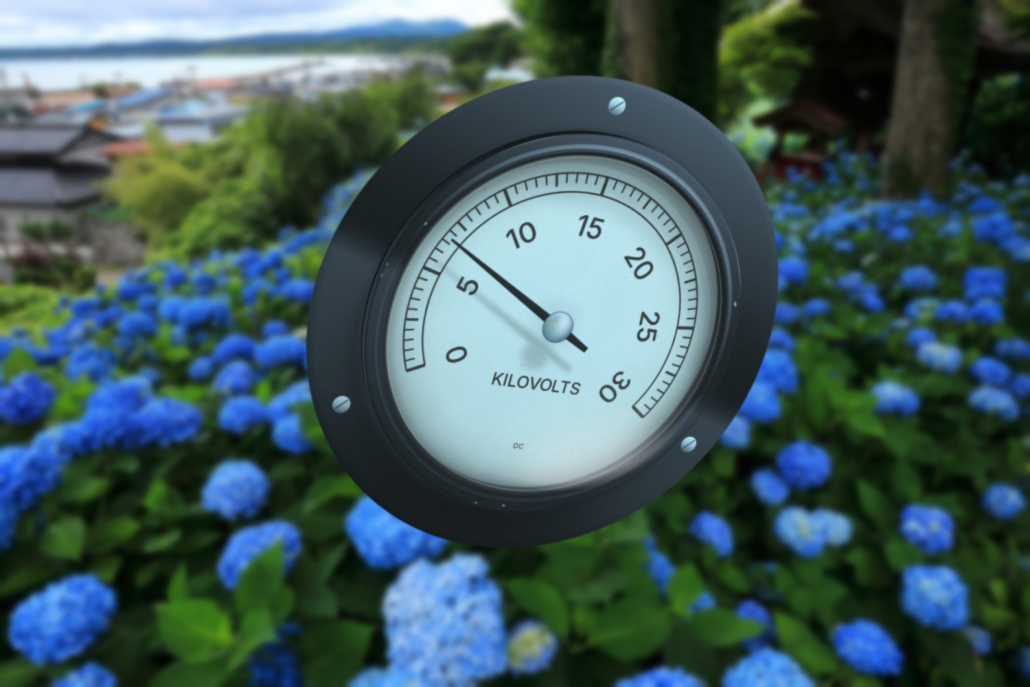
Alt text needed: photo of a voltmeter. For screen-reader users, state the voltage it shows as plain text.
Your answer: 6.75 kV
